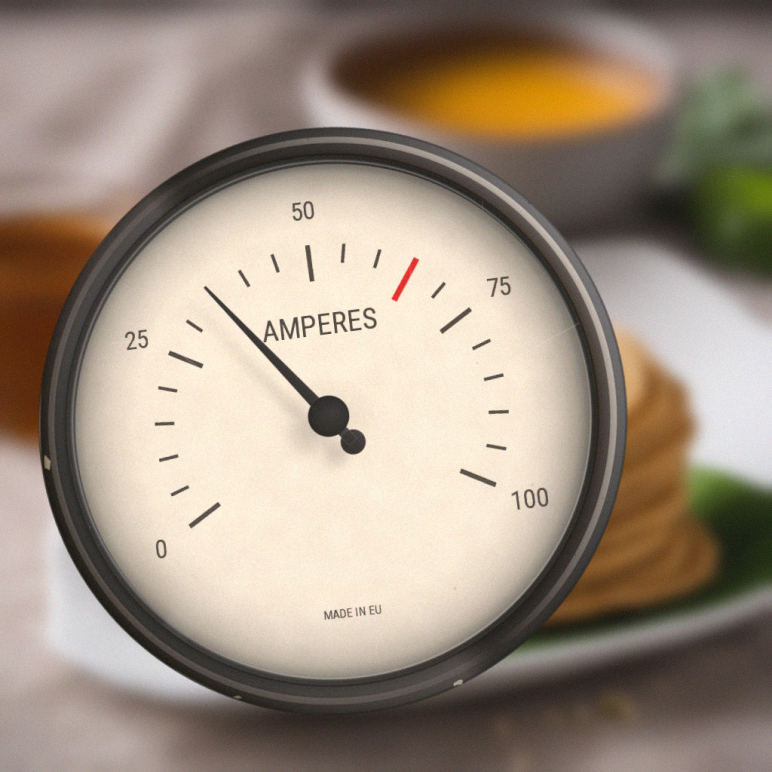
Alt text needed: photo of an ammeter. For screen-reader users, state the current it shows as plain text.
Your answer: 35 A
